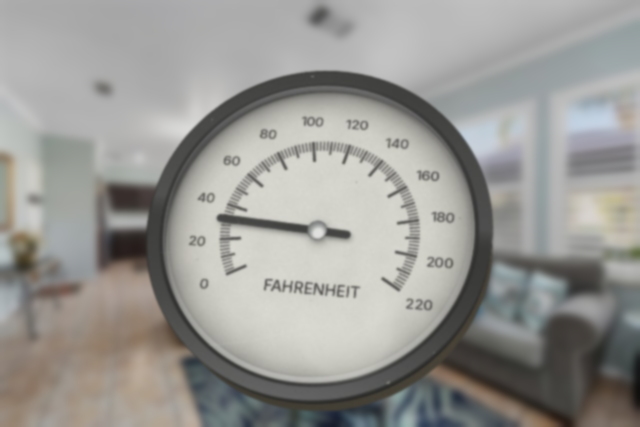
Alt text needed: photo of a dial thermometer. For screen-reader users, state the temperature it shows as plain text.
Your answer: 30 °F
